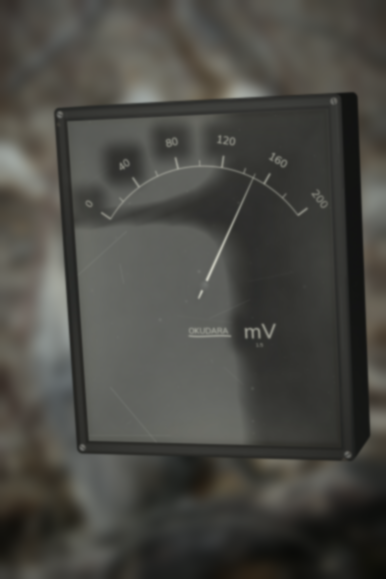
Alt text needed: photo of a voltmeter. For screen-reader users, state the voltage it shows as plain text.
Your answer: 150 mV
